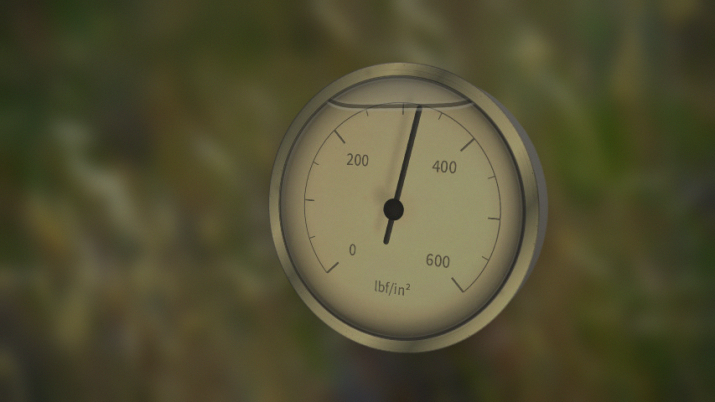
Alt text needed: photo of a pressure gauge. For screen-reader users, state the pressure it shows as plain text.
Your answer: 325 psi
